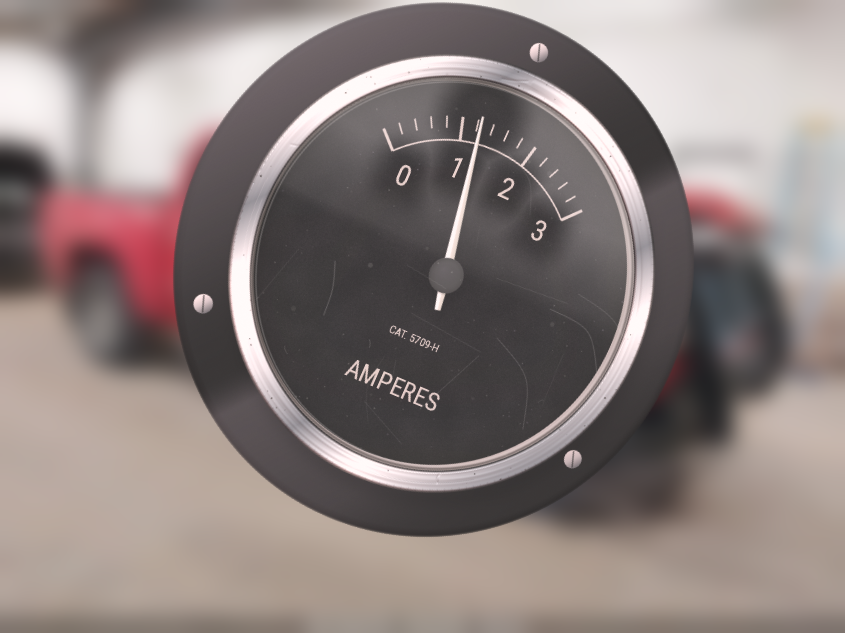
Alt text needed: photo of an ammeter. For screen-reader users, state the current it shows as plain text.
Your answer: 1.2 A
